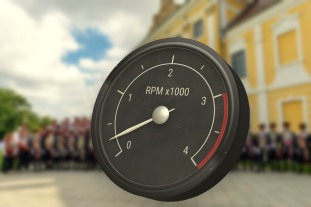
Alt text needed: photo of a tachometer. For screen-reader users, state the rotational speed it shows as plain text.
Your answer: 250 rpm
